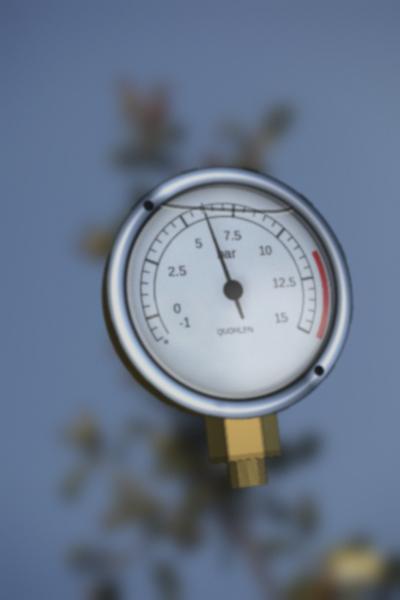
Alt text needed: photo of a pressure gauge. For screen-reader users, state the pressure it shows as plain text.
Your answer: 6 bar
